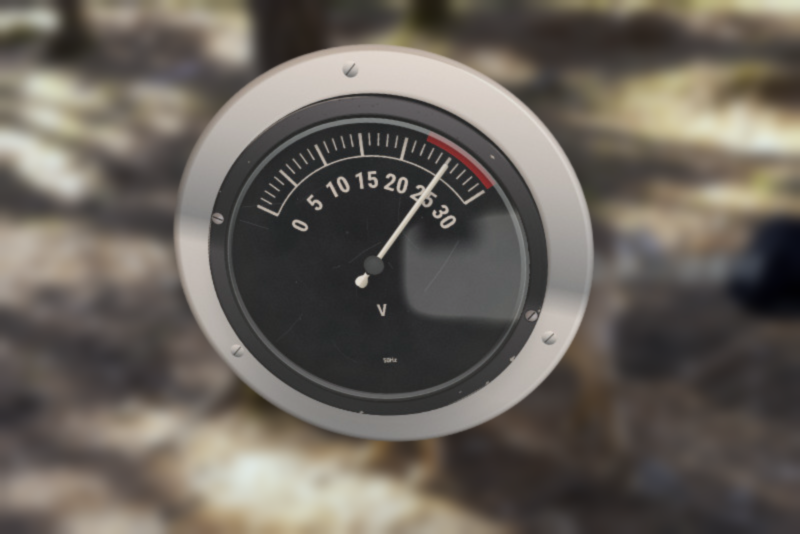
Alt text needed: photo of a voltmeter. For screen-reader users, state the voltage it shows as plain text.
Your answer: 25 V
